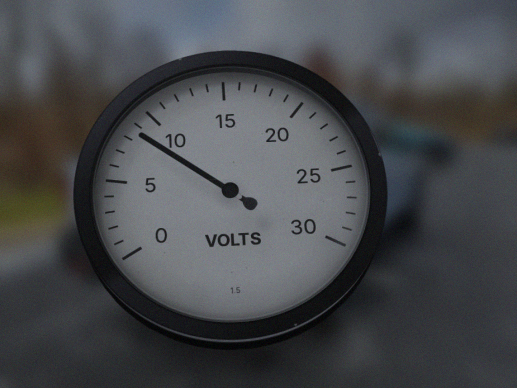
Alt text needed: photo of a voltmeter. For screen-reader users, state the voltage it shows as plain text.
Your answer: 8.5 V
